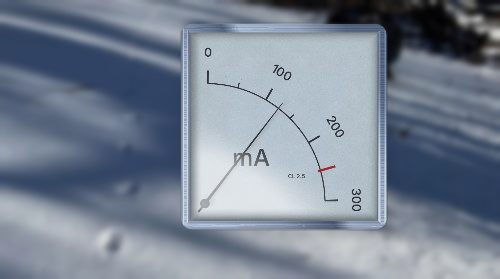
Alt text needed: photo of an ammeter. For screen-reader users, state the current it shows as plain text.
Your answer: 125 mA
